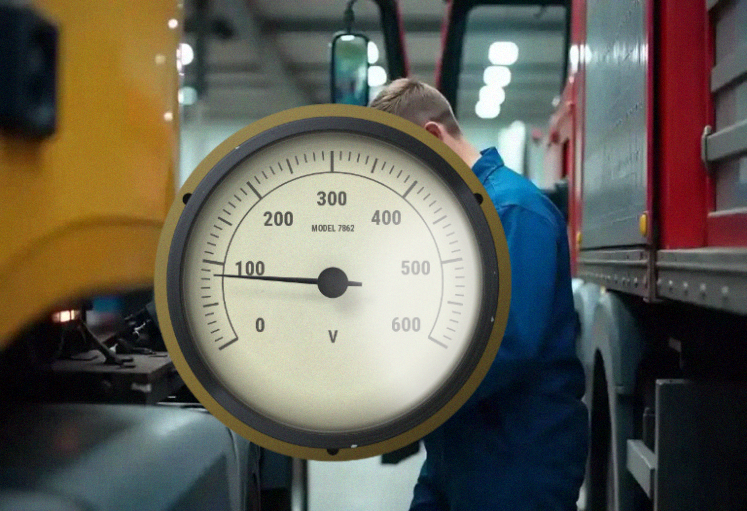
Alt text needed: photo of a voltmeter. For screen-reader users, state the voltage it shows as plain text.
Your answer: 85 V
